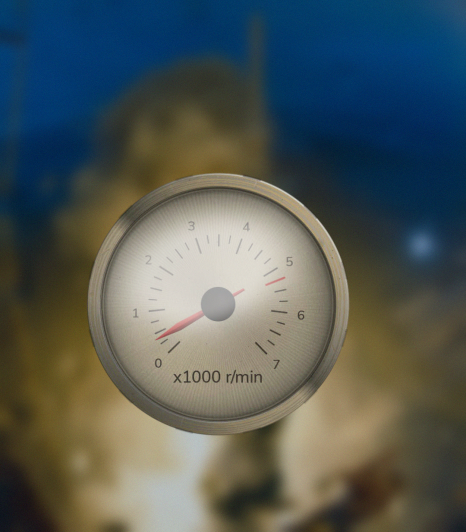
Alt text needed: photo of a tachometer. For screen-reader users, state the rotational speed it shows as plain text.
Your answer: 375 rpm
